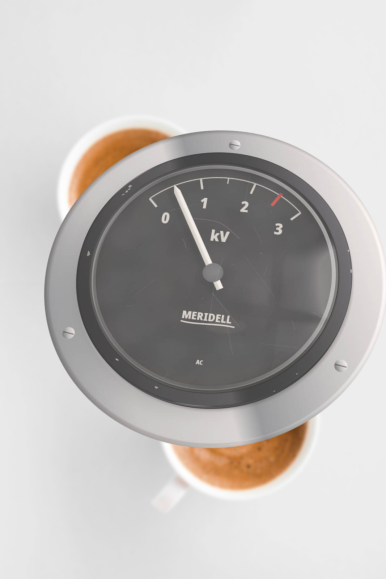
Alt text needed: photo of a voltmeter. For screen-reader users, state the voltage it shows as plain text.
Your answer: 0.5 kV
